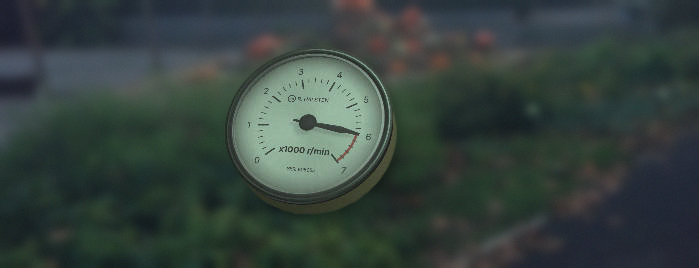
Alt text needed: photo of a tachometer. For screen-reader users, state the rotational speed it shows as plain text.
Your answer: 6000 rpm
